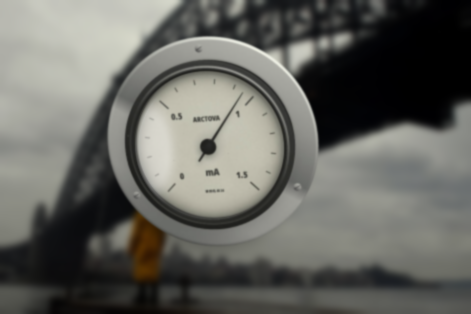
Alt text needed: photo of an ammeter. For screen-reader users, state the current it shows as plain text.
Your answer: 0.95 mA
